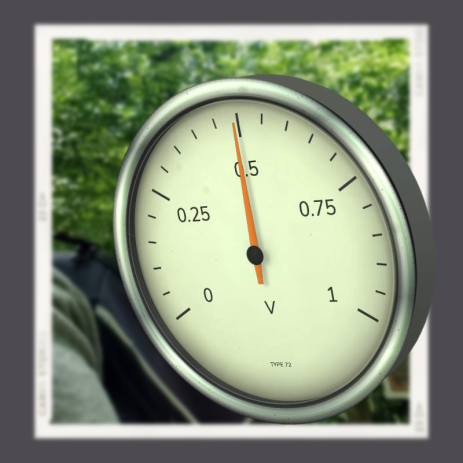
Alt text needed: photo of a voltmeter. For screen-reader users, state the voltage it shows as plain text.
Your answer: 0.5 V
